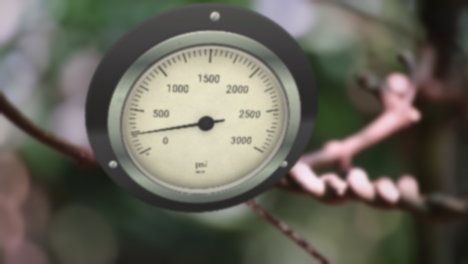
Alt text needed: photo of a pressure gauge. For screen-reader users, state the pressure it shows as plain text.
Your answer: 250 psi
